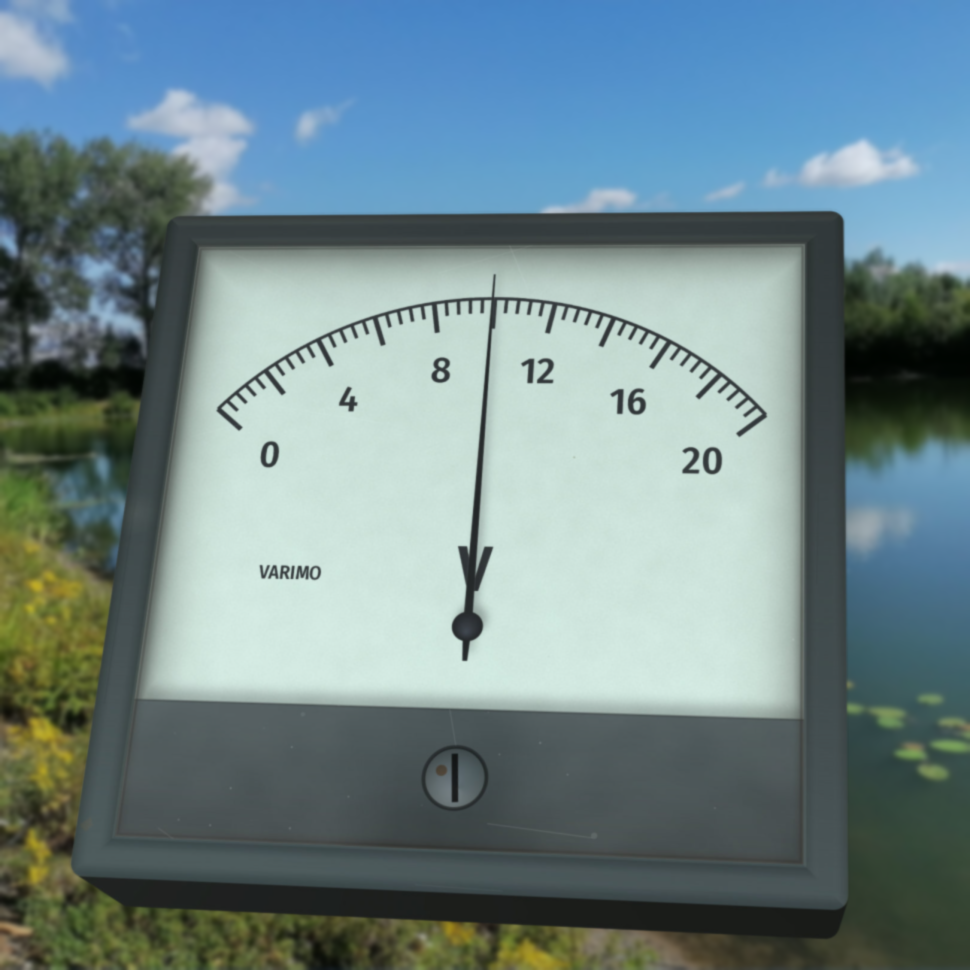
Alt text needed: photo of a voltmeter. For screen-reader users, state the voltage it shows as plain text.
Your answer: 10 V
